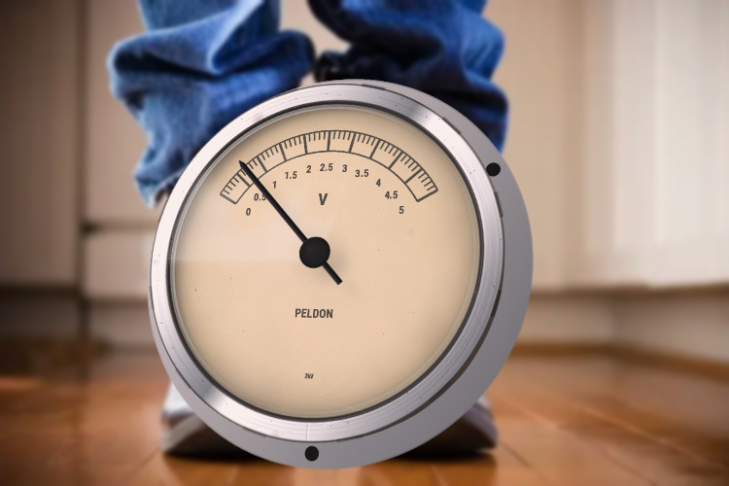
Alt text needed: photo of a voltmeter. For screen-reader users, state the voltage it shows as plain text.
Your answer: 0.7 V
